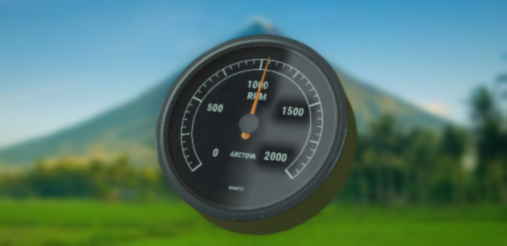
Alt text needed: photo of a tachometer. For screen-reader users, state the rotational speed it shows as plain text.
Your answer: 1050 rpm
